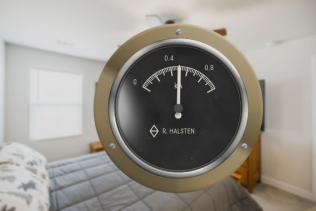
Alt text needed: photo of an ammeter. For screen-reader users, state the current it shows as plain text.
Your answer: 0.5 kA
